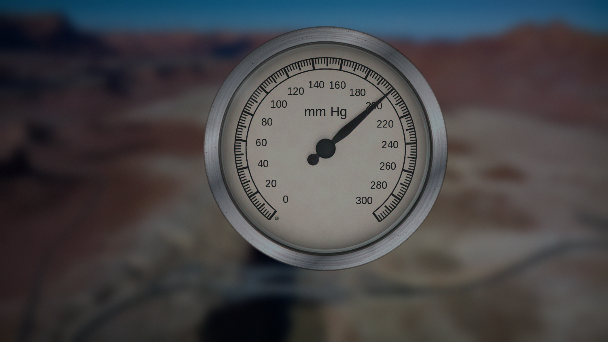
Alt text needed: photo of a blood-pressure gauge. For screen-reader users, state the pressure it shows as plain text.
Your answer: 200 mmHg
